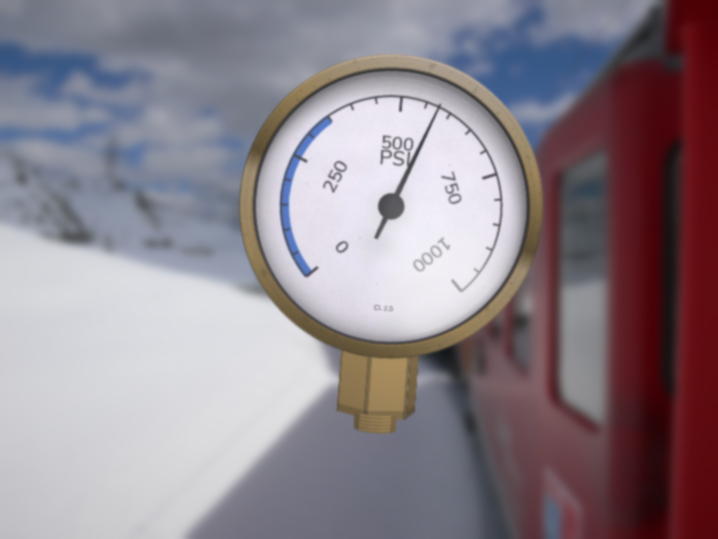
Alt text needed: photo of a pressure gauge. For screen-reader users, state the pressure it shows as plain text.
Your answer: 575 psi
